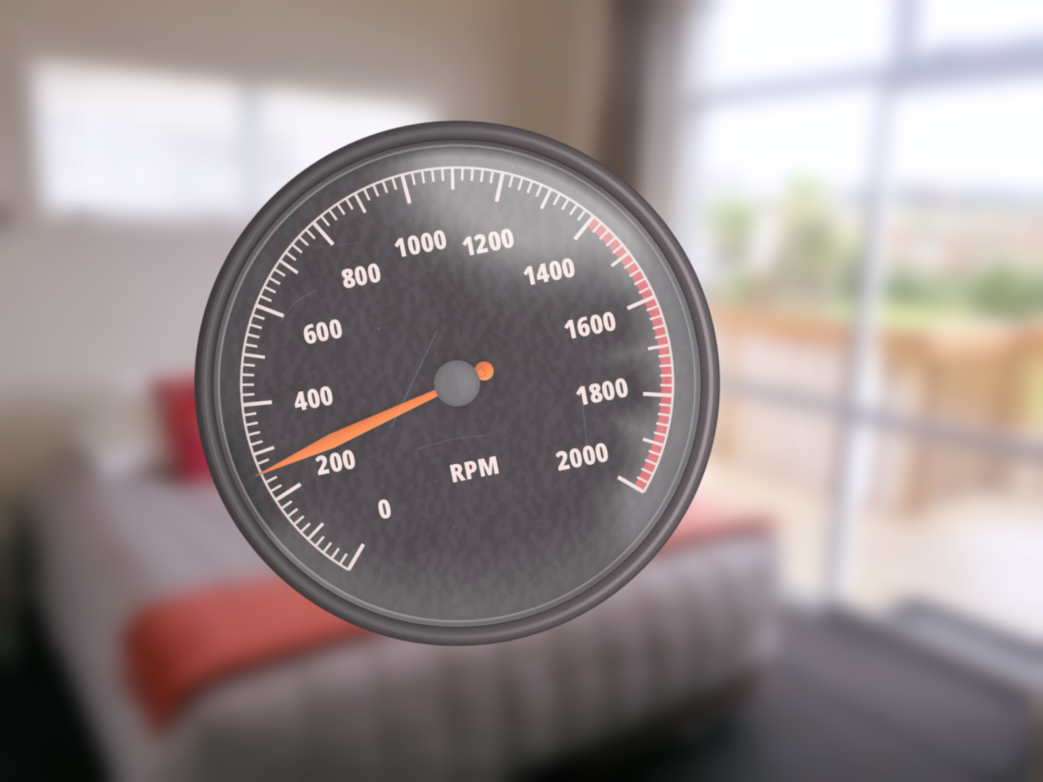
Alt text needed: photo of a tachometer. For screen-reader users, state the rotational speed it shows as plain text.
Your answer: 260 rpm
